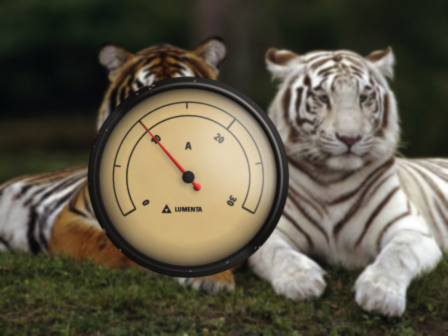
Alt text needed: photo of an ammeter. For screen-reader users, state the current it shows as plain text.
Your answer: 10 A
